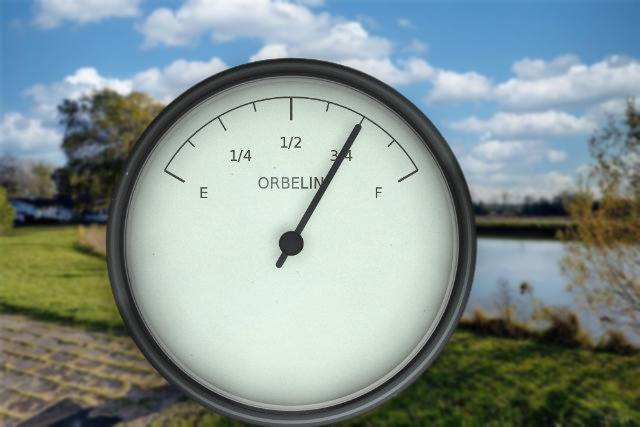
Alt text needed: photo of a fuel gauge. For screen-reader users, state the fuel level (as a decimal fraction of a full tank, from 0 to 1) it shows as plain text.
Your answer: 0.75
